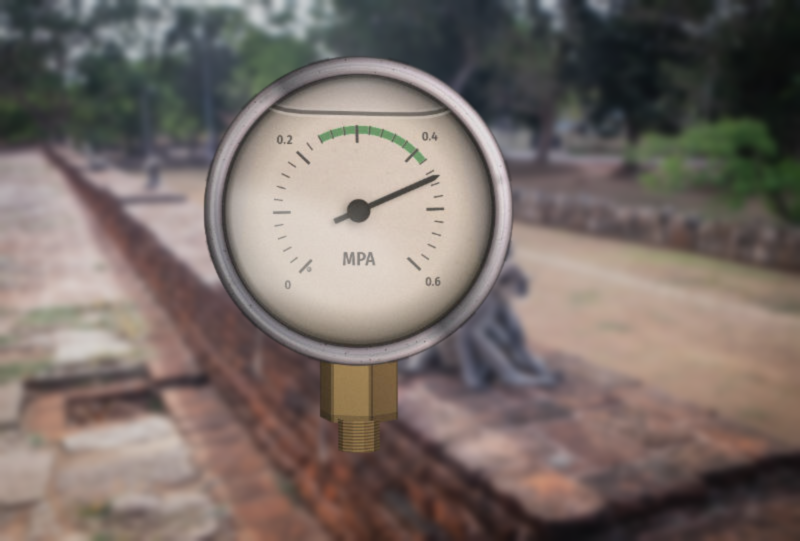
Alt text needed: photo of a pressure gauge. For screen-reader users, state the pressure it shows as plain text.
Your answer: 0.45 MPa
